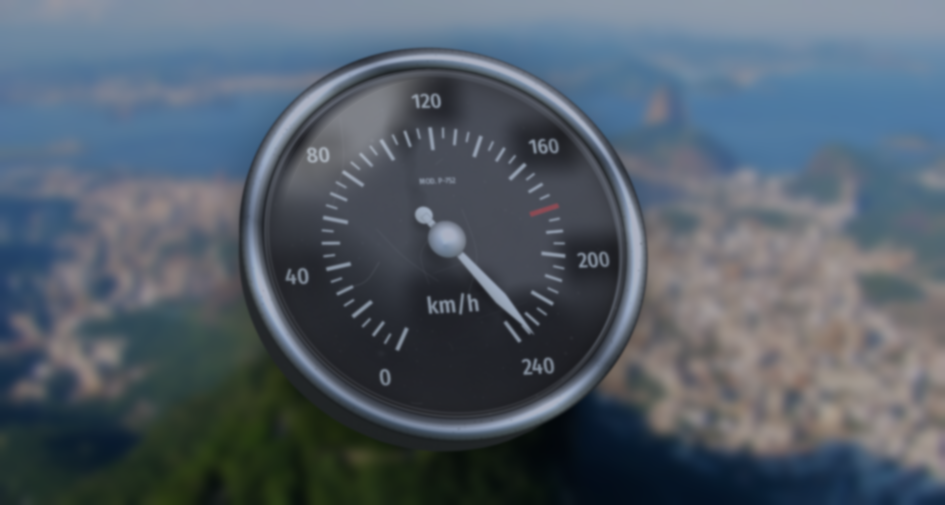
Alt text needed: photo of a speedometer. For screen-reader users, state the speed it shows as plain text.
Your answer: 235 km/h
